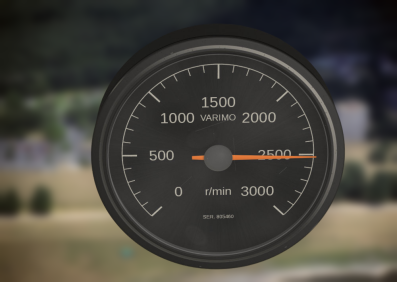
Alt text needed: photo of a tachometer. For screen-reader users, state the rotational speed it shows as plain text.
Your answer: 2500 rpm
